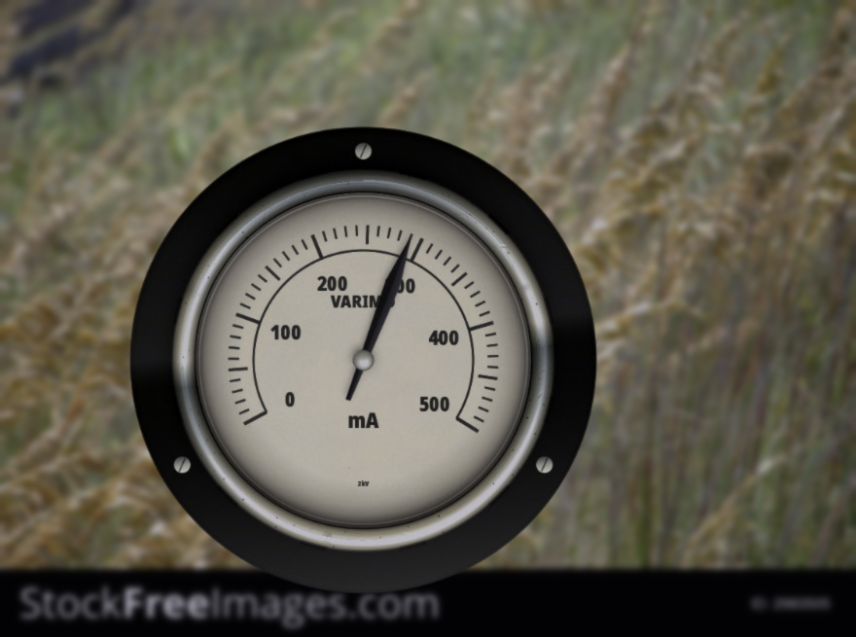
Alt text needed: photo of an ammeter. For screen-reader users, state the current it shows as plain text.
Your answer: 290 mA
